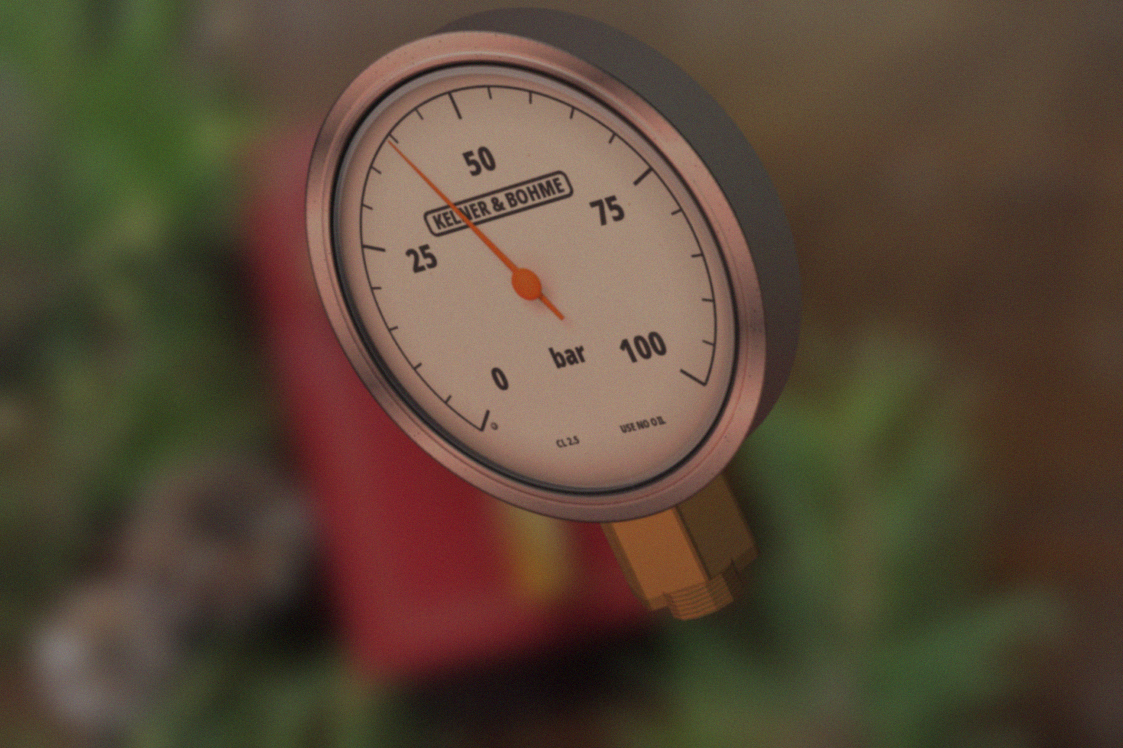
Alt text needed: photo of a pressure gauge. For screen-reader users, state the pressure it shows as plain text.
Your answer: 40 bar
